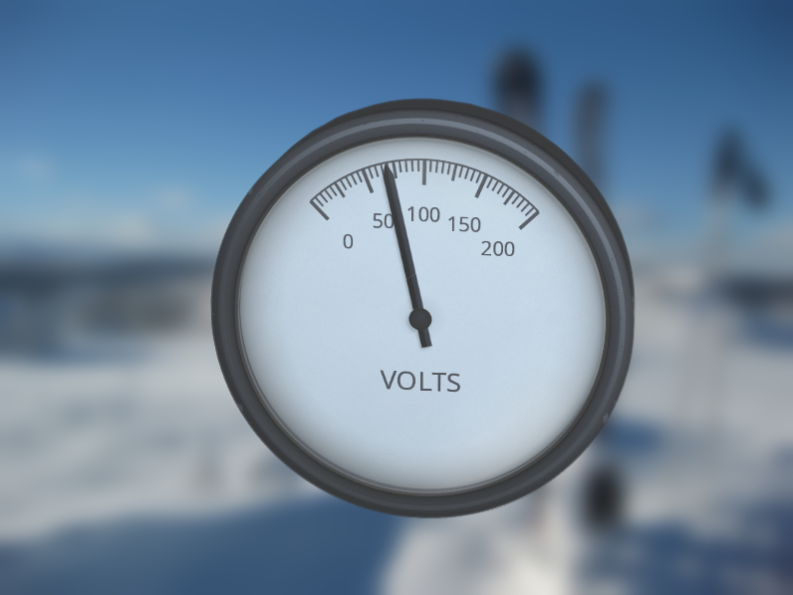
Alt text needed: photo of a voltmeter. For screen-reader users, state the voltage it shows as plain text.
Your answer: 70 V
